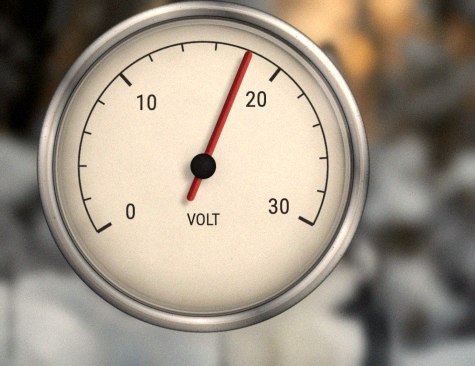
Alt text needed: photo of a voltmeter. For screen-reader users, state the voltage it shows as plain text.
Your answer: 18 V
